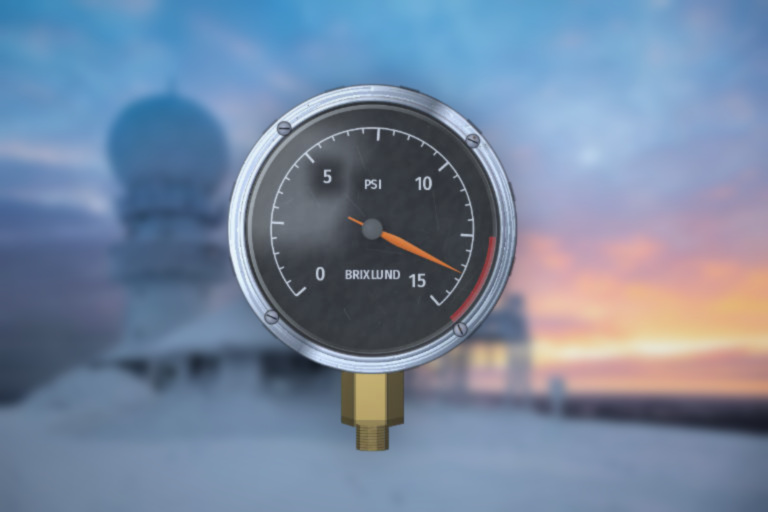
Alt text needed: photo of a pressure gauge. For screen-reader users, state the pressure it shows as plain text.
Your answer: 13.75 psi
